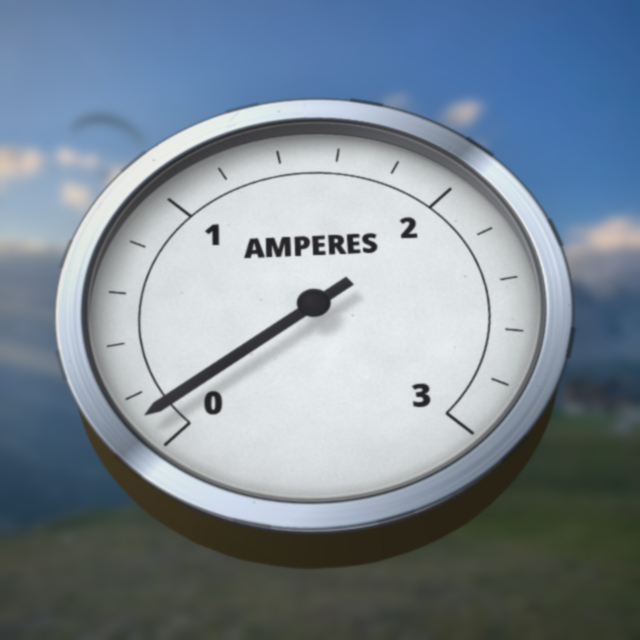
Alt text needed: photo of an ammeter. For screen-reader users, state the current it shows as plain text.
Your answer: 0.1 A
